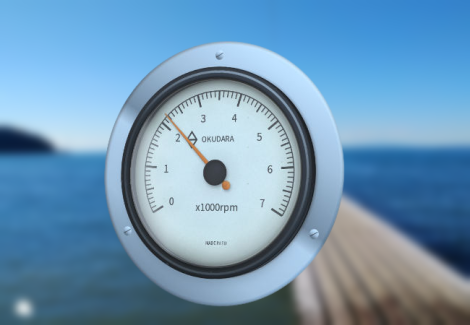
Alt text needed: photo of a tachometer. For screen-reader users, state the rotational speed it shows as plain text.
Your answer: 2200 rpm
